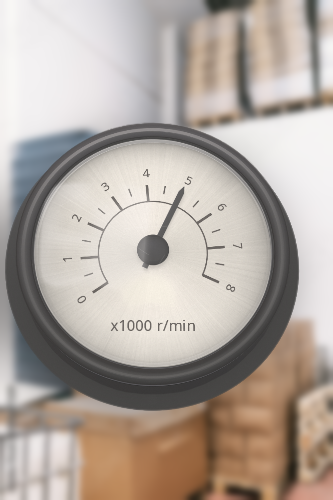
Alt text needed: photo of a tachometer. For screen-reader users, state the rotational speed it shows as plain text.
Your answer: 5000 rpm
